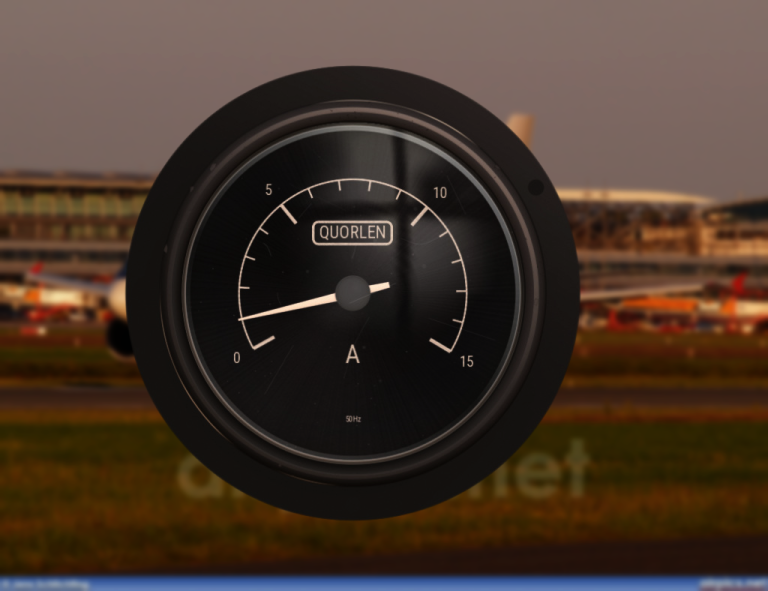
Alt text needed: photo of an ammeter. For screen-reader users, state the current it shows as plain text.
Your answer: 1 A
